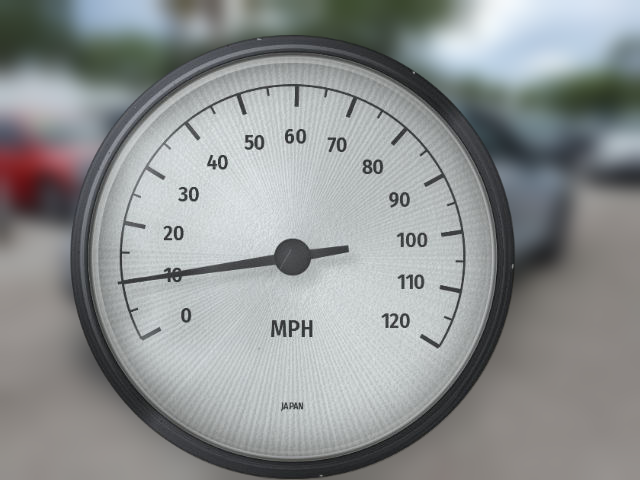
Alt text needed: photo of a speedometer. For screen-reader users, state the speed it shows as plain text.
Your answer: 10 mph
